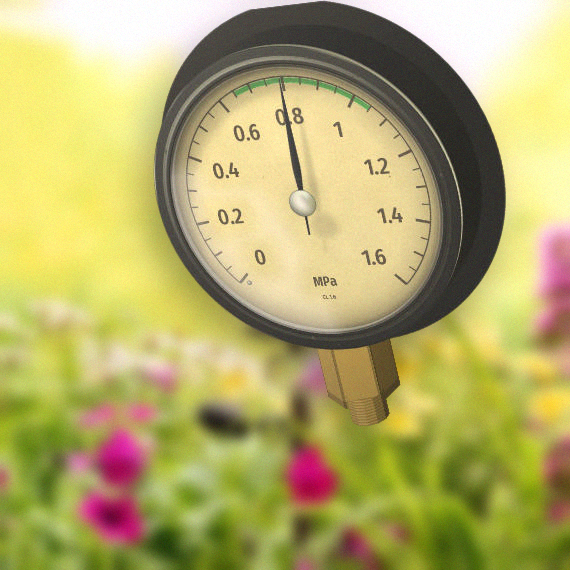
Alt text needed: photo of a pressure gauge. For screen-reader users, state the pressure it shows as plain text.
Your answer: 0.8 MPa
